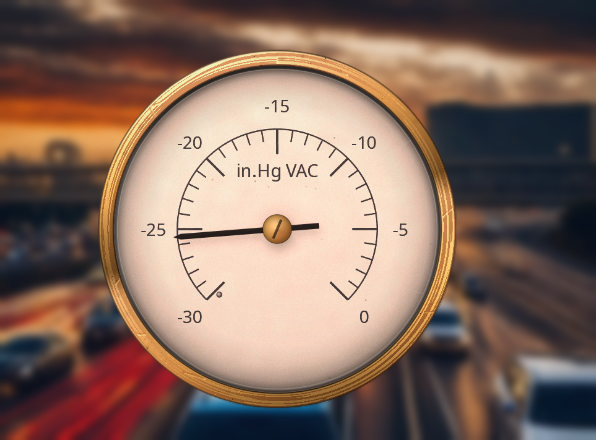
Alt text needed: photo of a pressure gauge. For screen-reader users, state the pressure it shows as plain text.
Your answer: -25.5 inHg
